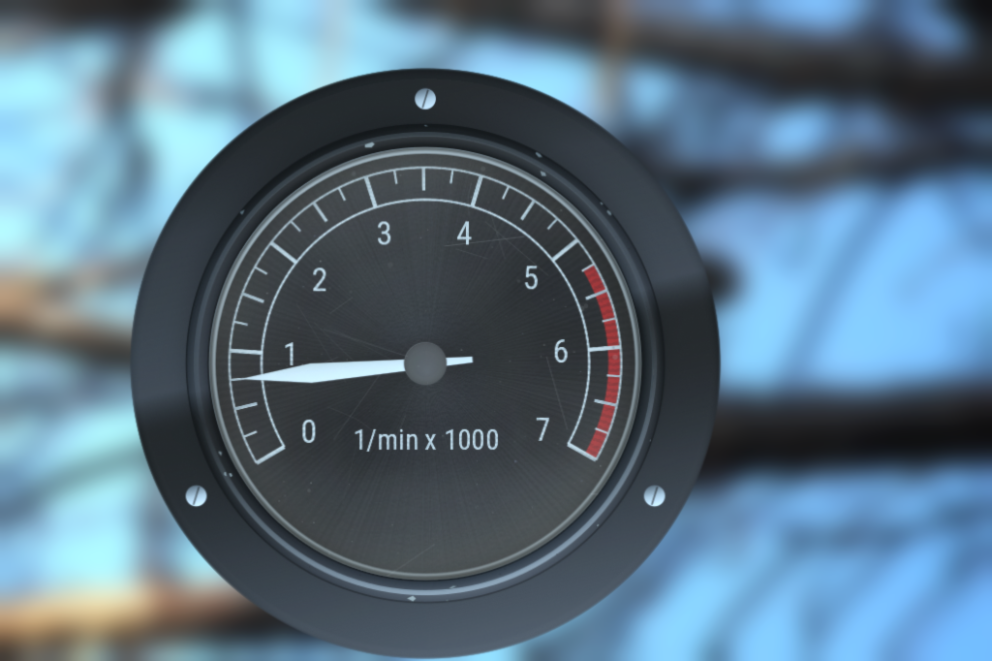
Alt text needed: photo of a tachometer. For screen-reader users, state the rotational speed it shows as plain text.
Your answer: 750 rpm
